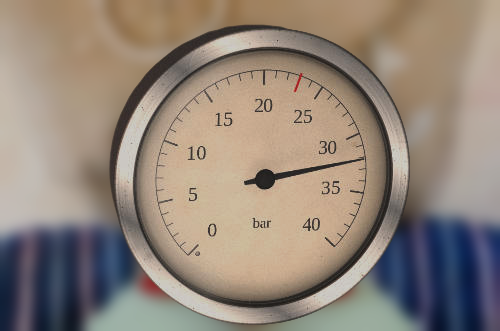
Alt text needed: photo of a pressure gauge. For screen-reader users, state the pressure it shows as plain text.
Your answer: 32 bar
